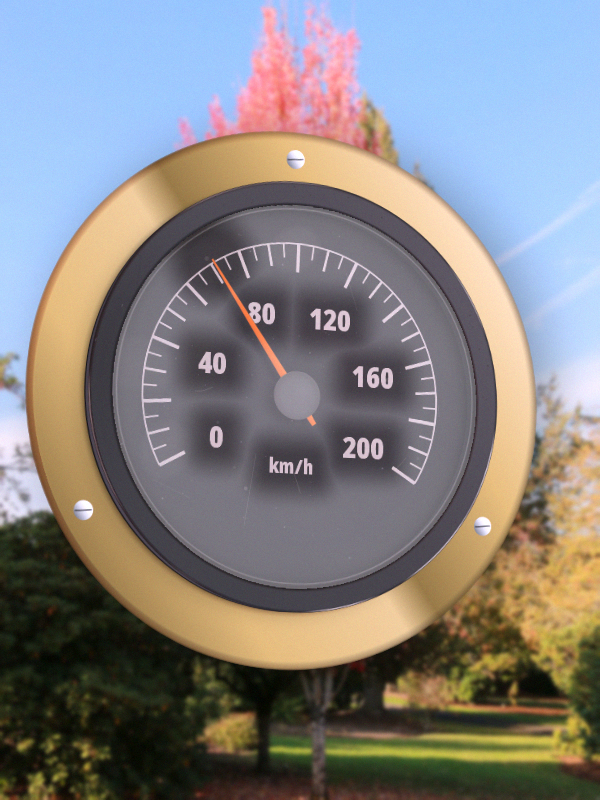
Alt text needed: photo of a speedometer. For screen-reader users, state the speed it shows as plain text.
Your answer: 70 km/h
